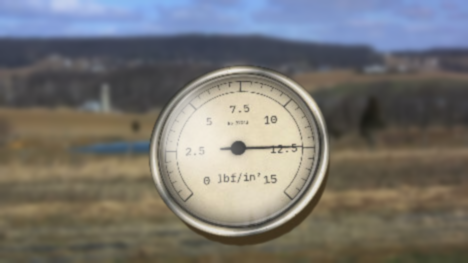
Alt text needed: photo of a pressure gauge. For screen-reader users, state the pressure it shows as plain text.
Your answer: 12.5 psi
